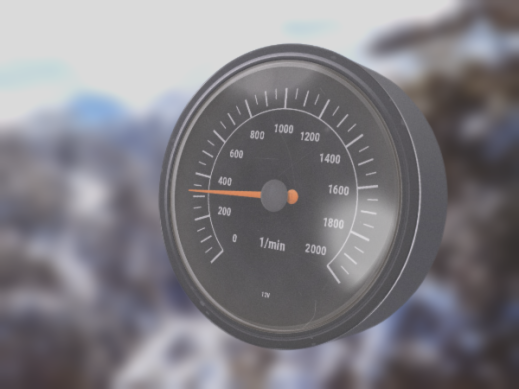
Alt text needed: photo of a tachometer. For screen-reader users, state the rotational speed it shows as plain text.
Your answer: 325 rpm
